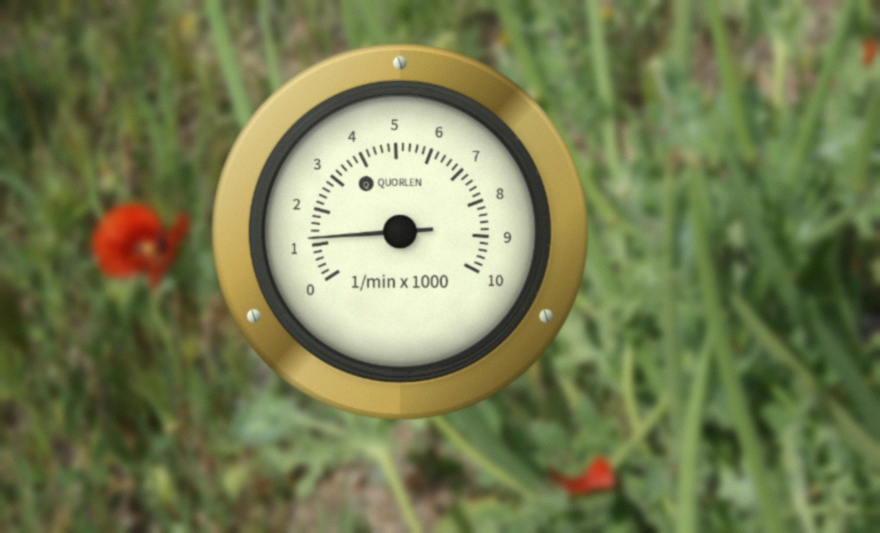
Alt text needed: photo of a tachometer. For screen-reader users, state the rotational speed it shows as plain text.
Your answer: 1200 rpm
